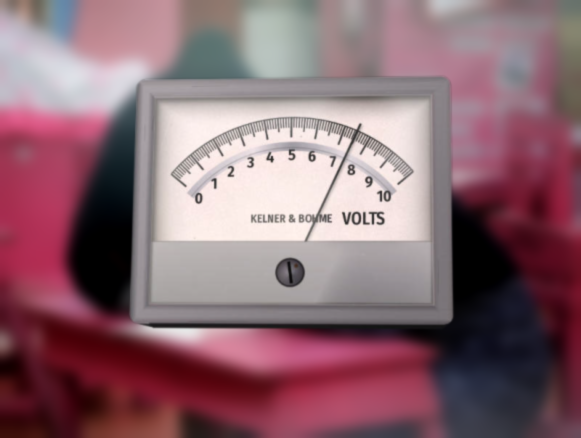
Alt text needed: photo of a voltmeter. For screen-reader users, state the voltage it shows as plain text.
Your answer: 7.5 V
